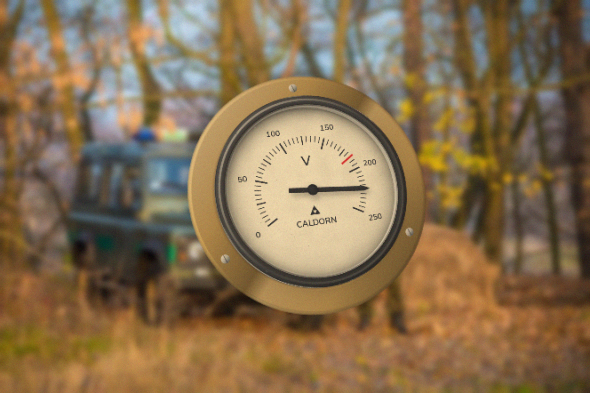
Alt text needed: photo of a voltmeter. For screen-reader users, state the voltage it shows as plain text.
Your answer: 225 V
